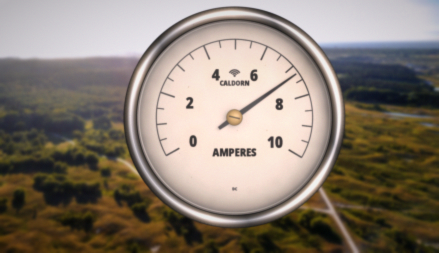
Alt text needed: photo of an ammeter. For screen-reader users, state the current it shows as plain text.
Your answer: 7.25 A
